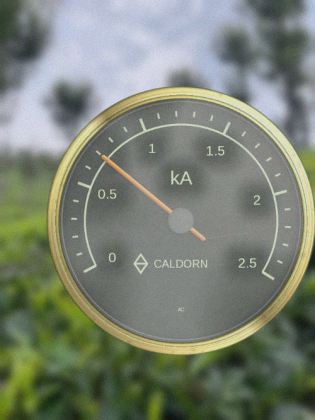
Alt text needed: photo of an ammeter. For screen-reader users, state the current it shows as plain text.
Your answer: 0.7 kA
